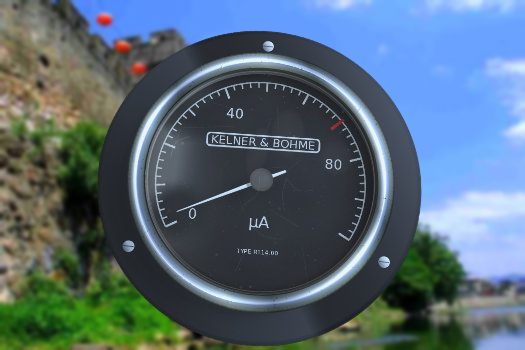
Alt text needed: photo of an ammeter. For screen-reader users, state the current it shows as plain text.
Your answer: 2 µA
